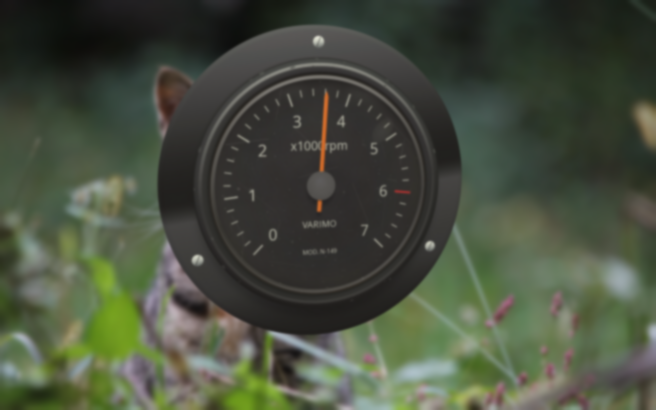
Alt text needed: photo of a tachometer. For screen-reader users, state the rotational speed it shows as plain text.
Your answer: 3600 rpm
